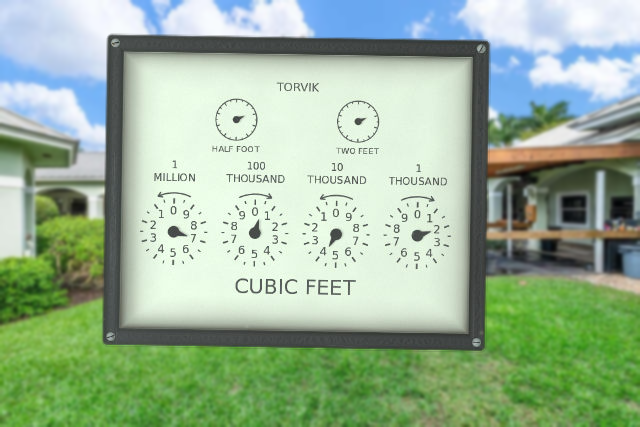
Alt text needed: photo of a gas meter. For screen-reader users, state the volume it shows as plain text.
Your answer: 704200 ft³
